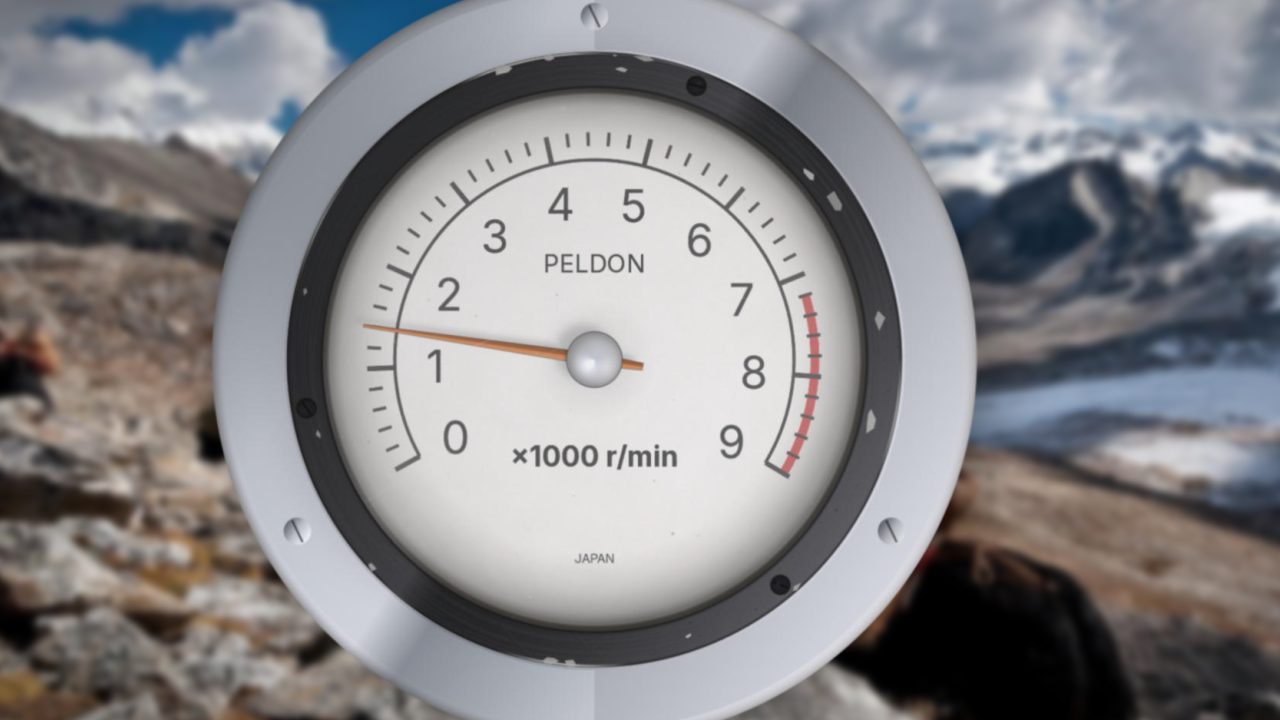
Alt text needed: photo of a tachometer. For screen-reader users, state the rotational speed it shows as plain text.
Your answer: 1400 rpm
